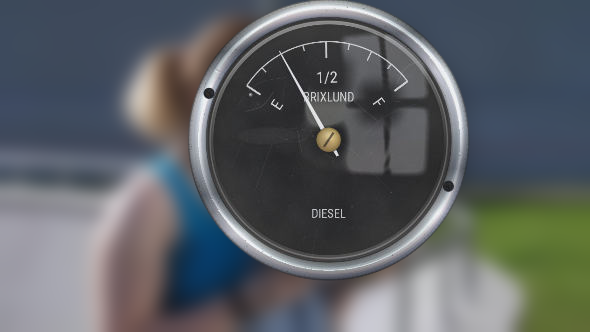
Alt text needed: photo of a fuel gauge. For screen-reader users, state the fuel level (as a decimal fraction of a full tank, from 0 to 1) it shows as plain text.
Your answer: 0.25
